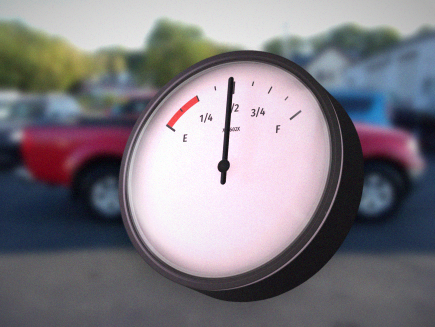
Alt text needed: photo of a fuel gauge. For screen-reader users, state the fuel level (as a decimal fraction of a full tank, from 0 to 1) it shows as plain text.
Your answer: 0.5
